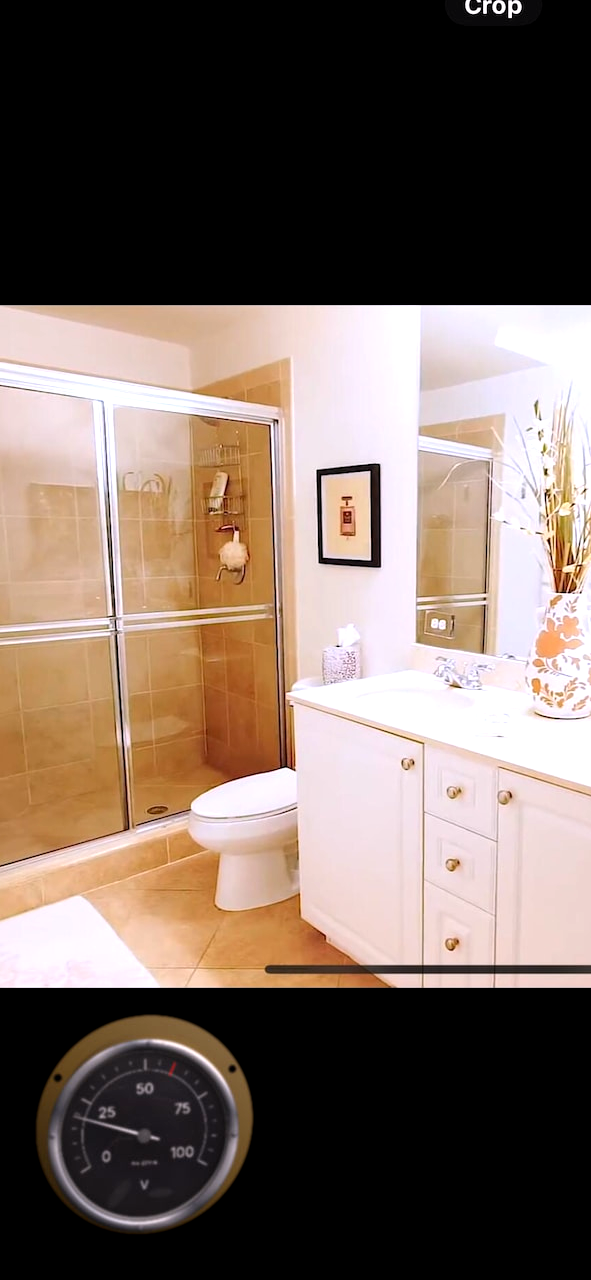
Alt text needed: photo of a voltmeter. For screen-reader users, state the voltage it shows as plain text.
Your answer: 20 V
